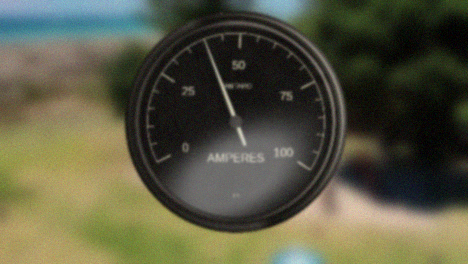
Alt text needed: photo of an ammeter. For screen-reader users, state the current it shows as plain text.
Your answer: 40 A
